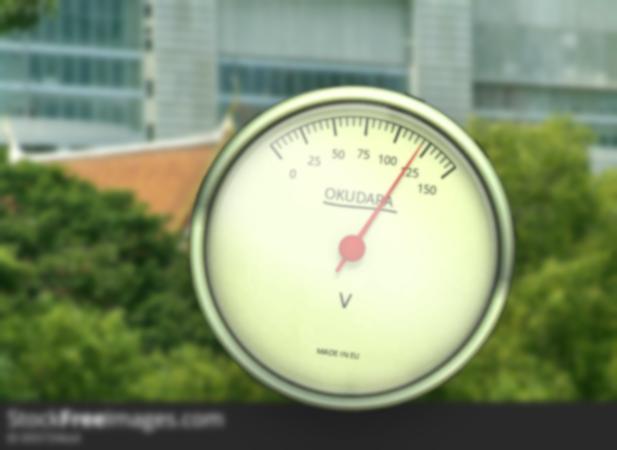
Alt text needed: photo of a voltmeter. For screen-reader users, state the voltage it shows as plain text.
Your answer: 120 V
